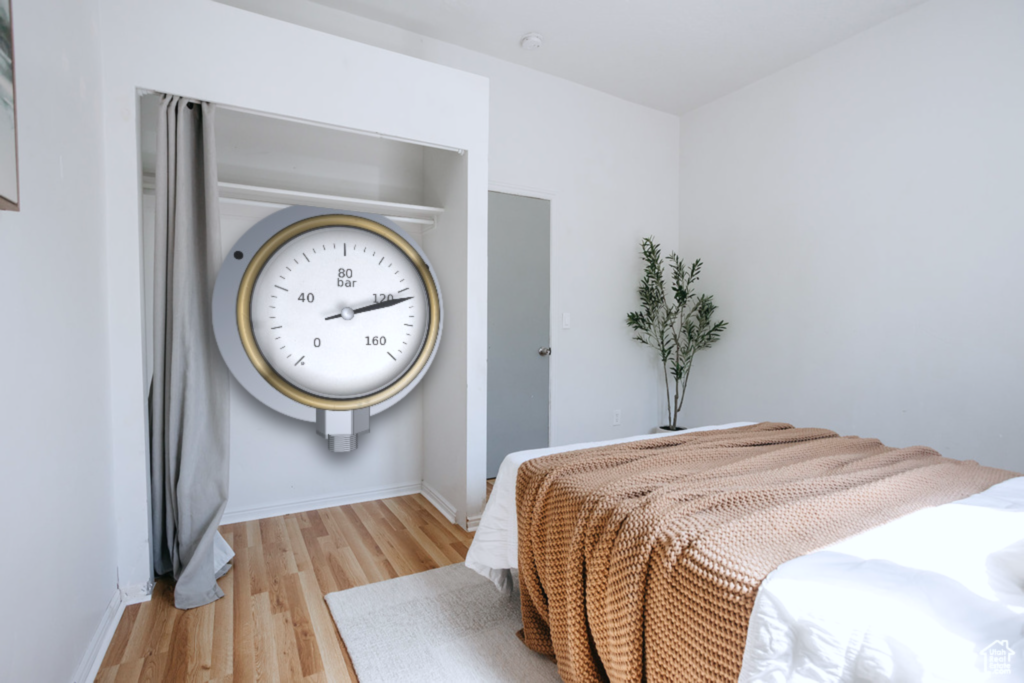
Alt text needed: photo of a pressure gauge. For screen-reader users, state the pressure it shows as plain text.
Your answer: 125 bar
